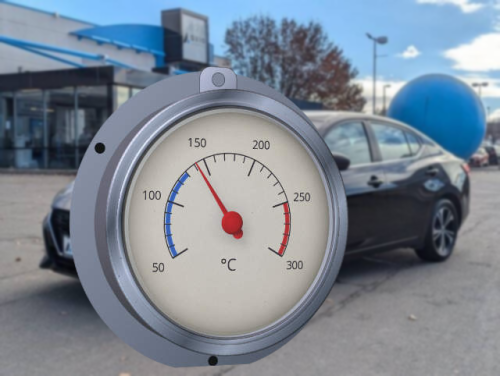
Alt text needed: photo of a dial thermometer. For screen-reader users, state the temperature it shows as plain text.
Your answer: 140 °C
